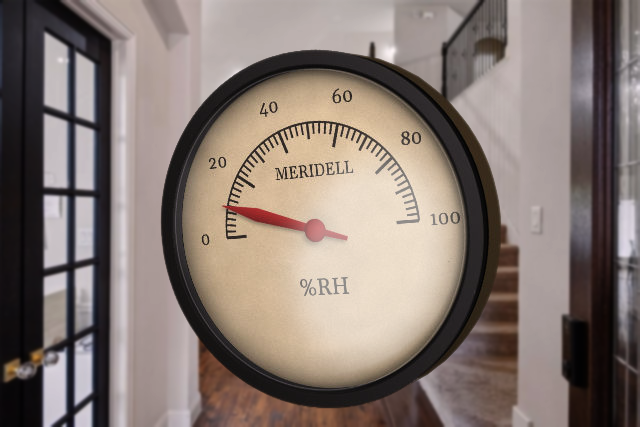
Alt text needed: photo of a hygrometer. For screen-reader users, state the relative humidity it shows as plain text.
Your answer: 10 %
